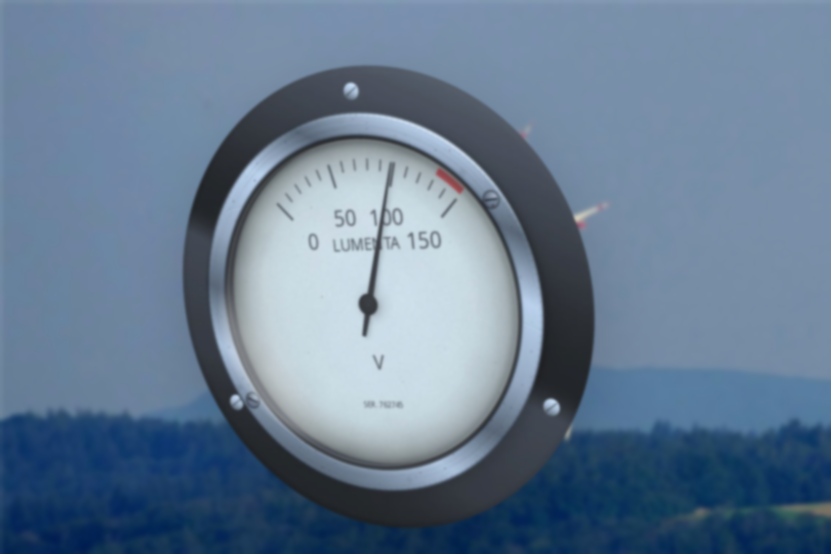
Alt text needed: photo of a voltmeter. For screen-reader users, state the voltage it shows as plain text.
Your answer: 100 V
